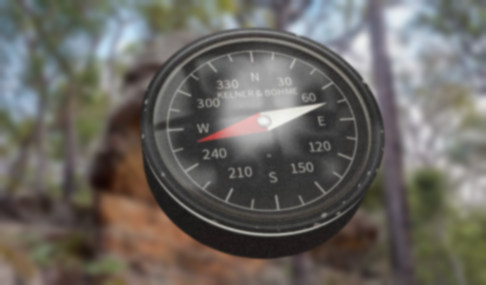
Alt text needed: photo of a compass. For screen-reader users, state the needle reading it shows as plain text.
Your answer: 255 °
